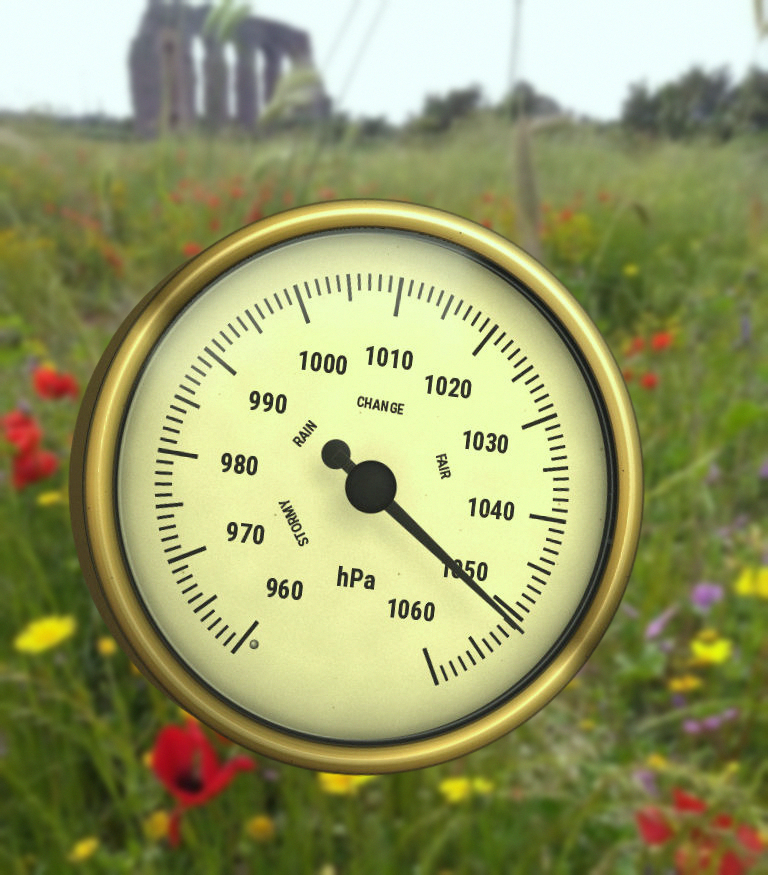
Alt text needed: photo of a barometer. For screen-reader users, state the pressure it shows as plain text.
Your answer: 1051 hPa
